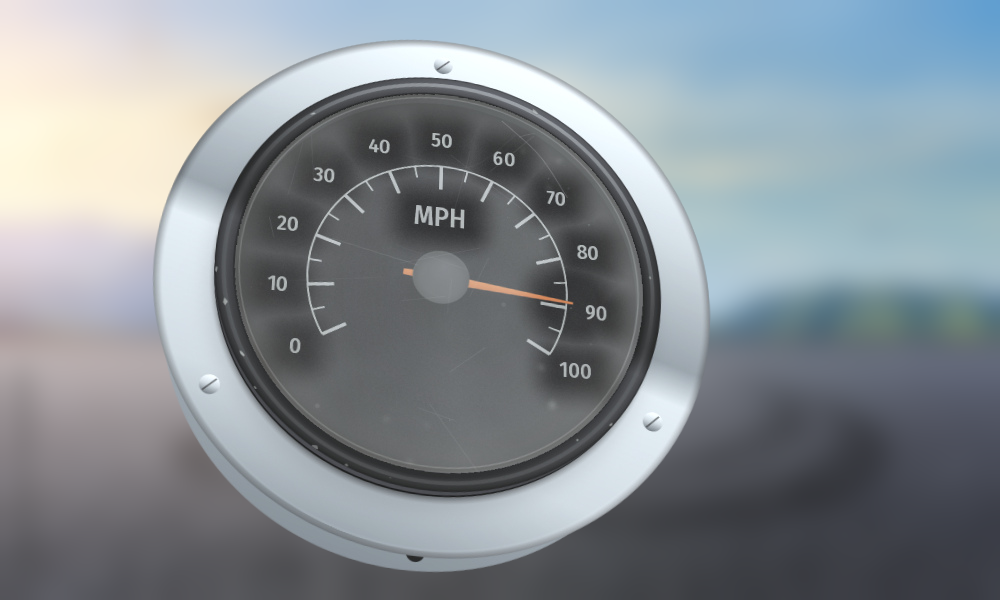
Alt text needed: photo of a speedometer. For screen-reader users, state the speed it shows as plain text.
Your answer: 90 mph
